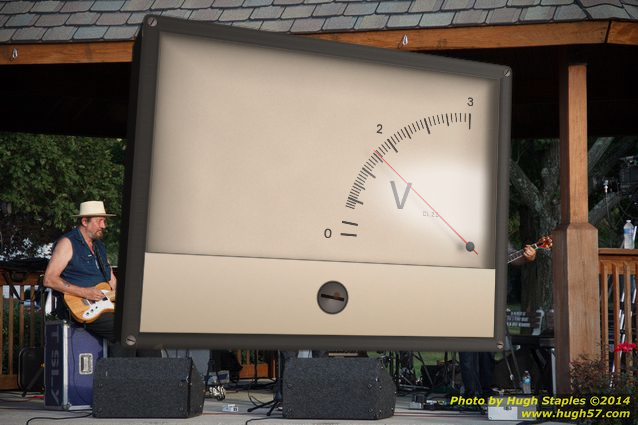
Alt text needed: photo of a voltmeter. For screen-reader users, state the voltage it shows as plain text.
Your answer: 1.75 V
